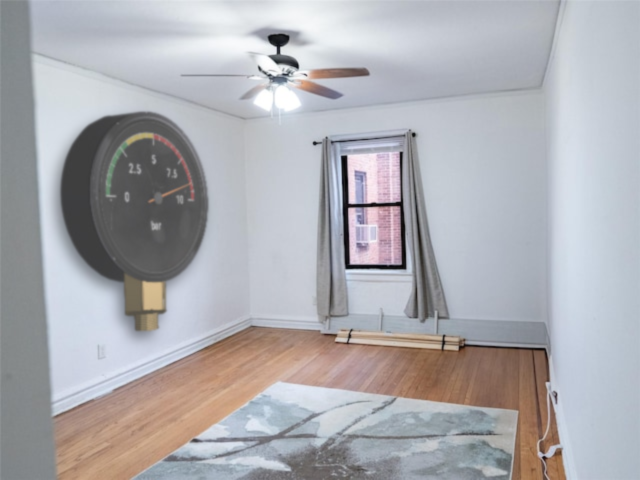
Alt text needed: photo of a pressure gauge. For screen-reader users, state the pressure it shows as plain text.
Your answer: 9 bar
